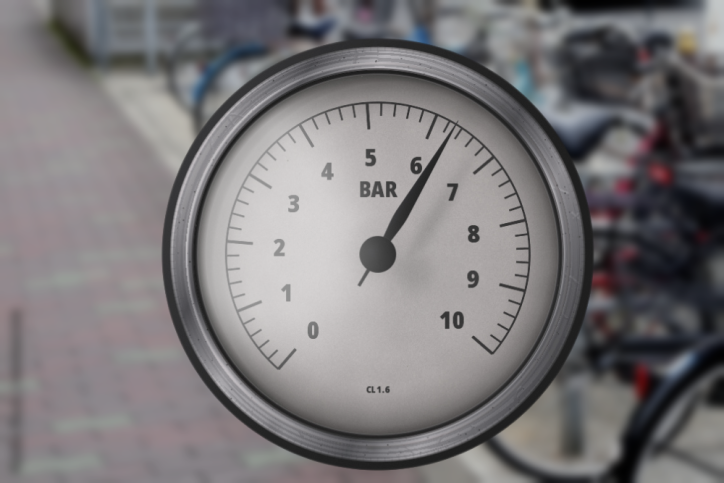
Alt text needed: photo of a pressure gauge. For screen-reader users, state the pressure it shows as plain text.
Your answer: 6.3 bar
